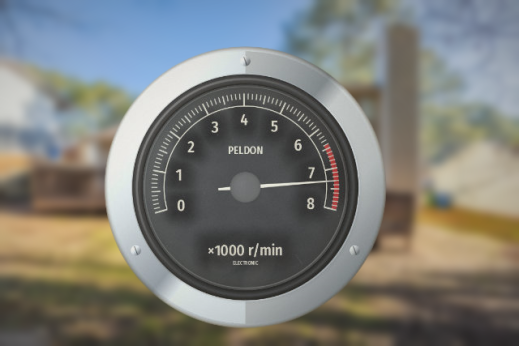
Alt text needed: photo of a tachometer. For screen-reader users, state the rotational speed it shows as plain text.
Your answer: 7300 rpm
